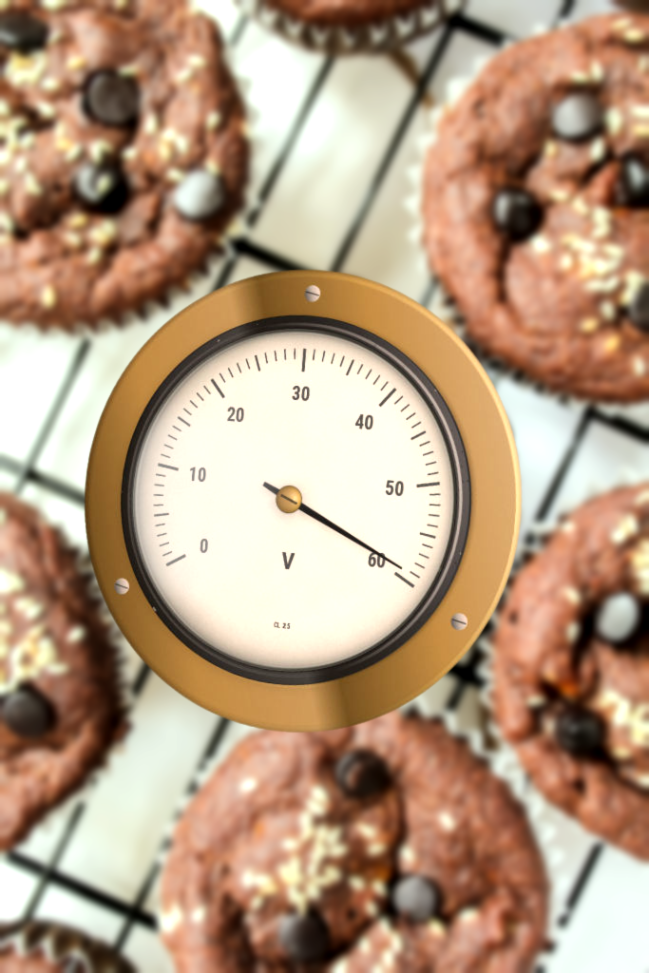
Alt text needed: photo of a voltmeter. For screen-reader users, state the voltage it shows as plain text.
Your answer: 59 V
